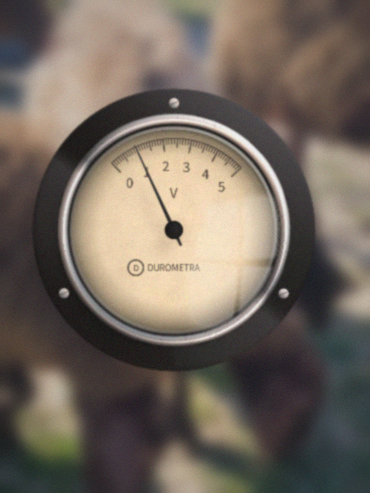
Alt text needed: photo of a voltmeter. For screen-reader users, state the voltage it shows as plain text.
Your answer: 1 V
